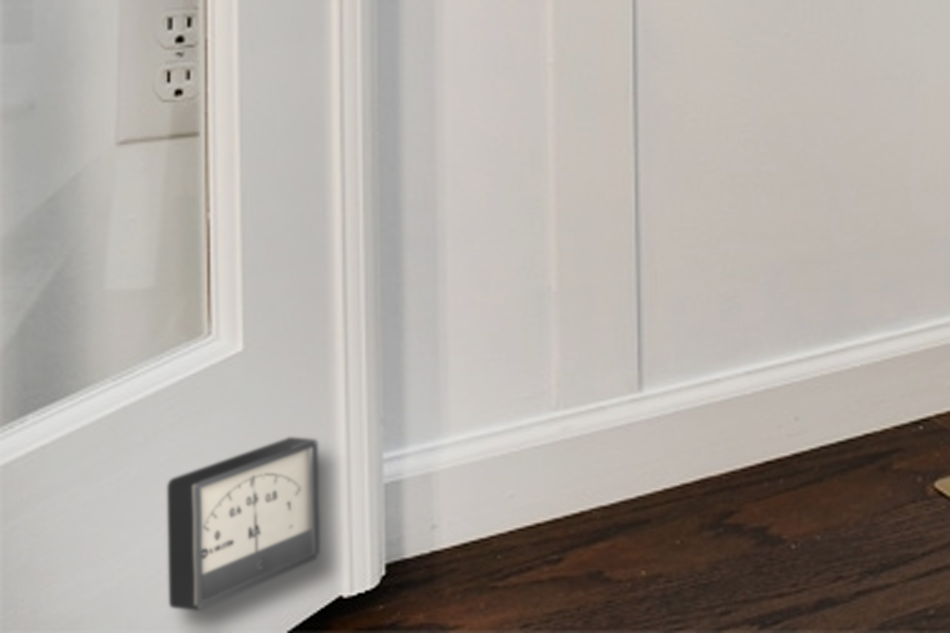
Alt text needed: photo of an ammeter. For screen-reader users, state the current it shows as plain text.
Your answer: 0.6 kA
